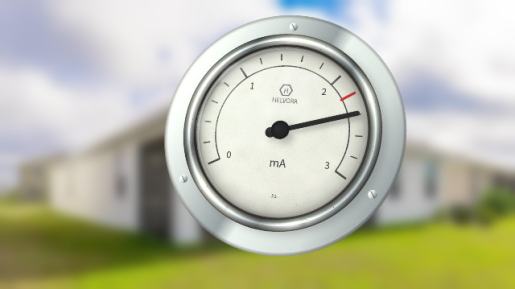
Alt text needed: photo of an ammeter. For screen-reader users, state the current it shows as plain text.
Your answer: 2.4 mA
